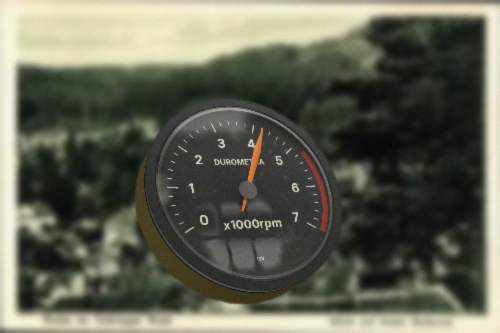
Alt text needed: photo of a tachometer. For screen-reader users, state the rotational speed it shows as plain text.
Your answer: 4200 rpm
